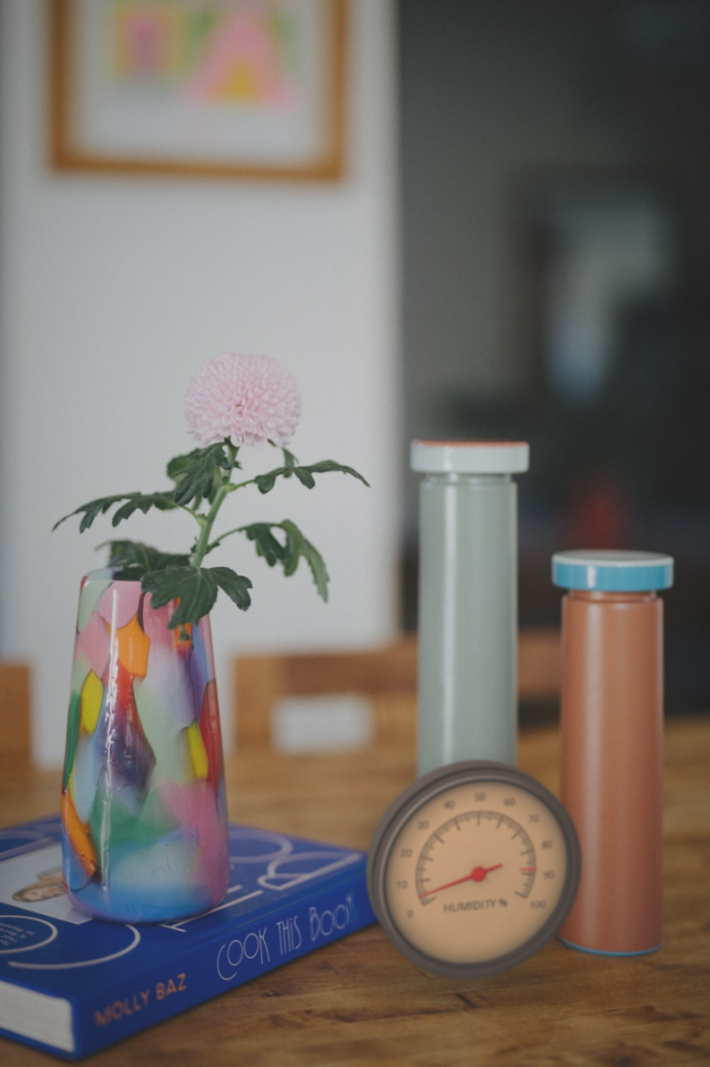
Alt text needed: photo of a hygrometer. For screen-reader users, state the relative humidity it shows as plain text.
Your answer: 5 %
